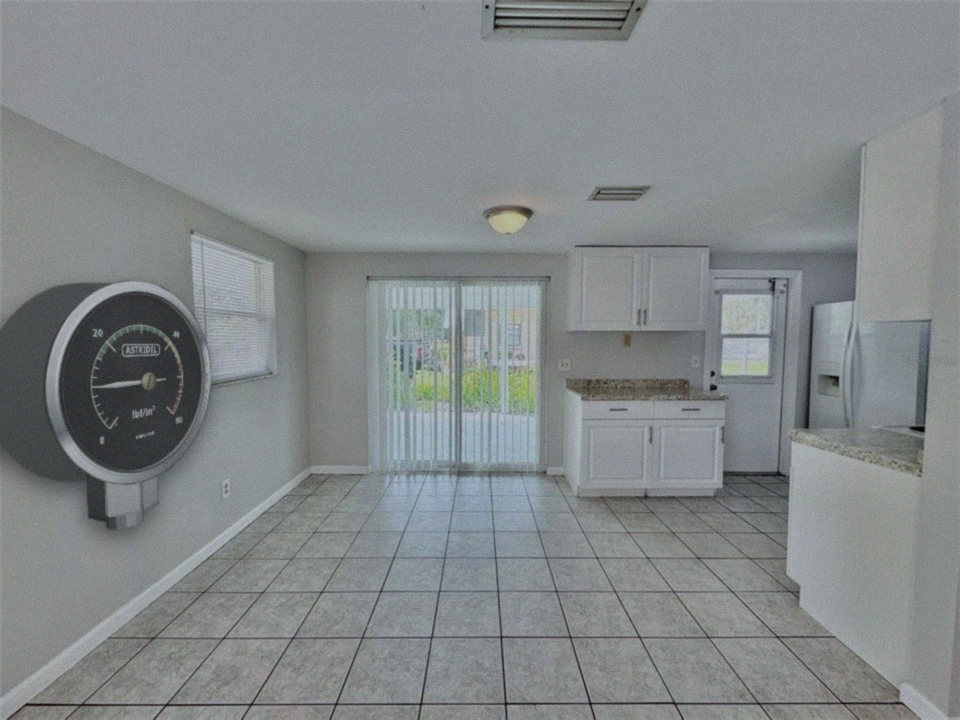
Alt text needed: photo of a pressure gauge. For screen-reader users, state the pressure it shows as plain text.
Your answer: 10 psi
